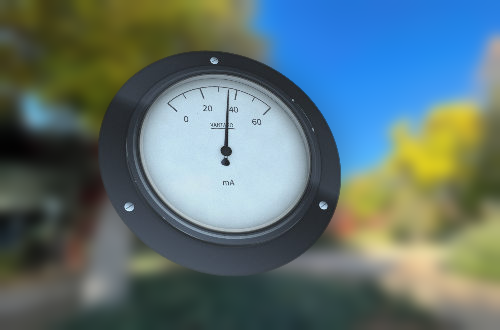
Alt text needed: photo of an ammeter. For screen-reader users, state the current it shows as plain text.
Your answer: 35 mA
